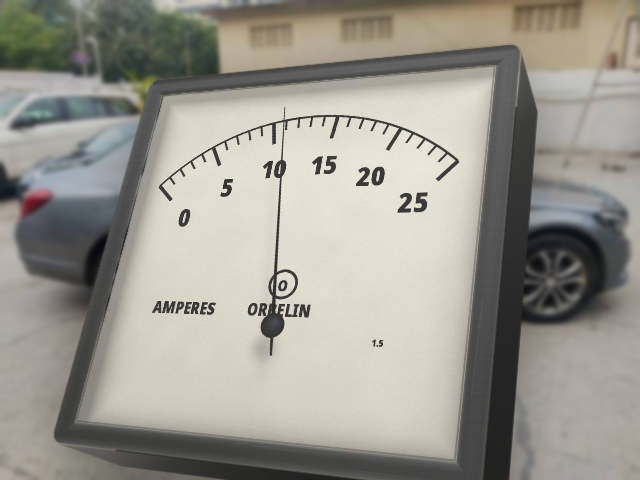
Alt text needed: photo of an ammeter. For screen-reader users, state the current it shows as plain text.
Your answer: 11 A
